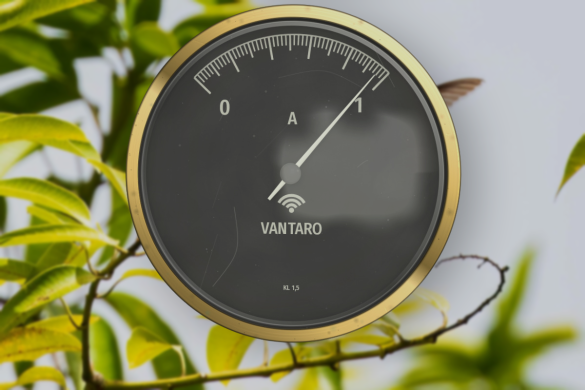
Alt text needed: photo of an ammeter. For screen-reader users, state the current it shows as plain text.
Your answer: 0.96 A
